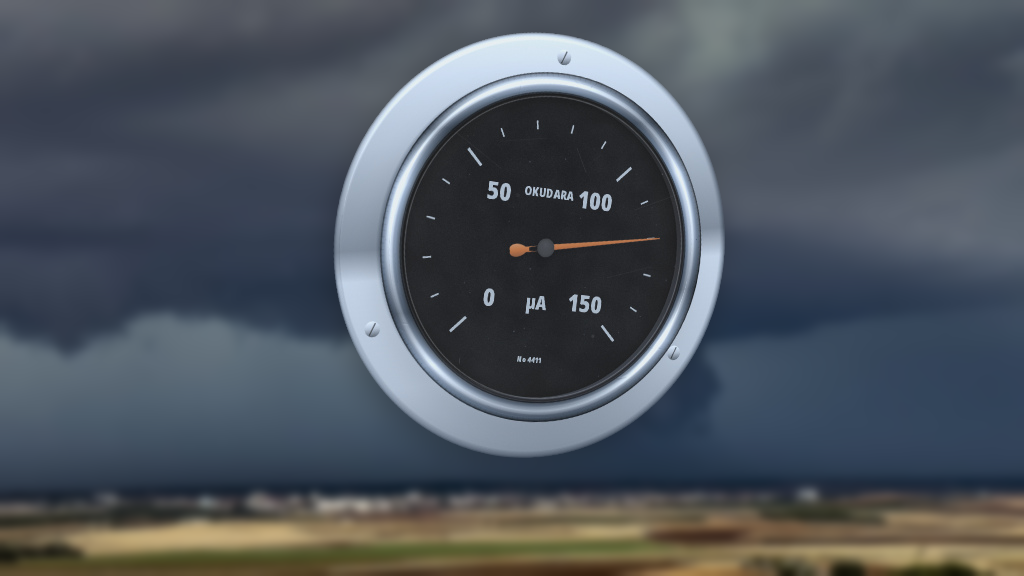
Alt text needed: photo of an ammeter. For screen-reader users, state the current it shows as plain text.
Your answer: 120 µA
